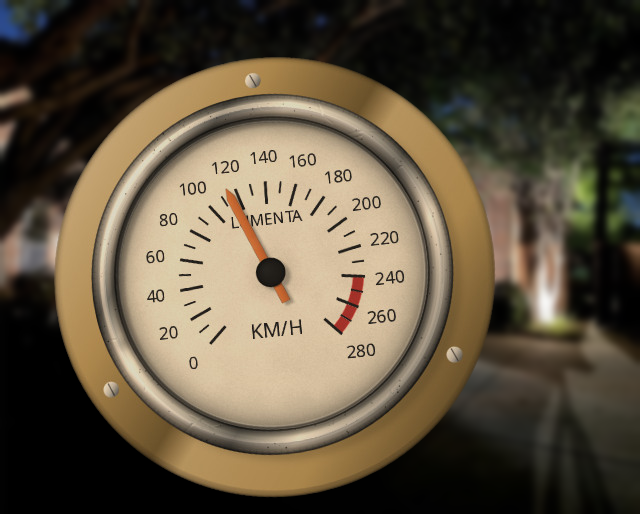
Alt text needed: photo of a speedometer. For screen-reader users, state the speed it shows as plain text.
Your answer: 115 km/h
